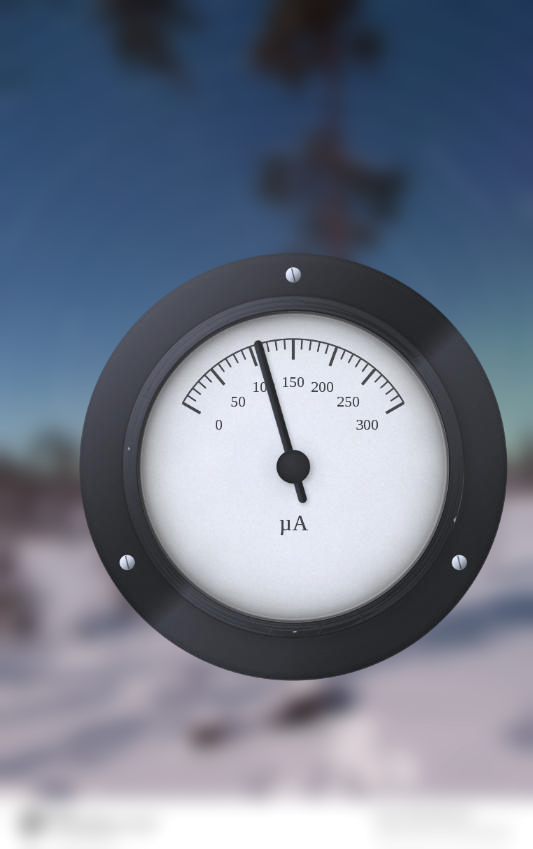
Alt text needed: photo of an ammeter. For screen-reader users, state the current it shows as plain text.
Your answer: 110 µA
